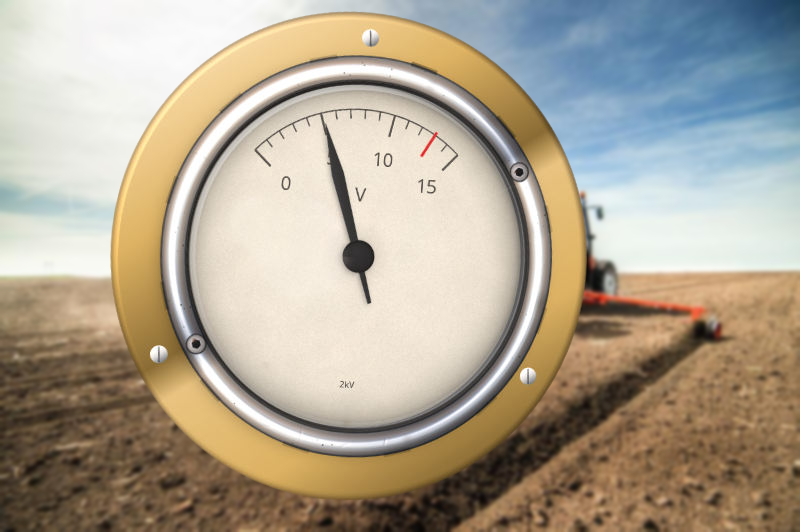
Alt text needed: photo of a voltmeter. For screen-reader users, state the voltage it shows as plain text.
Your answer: 5 V
